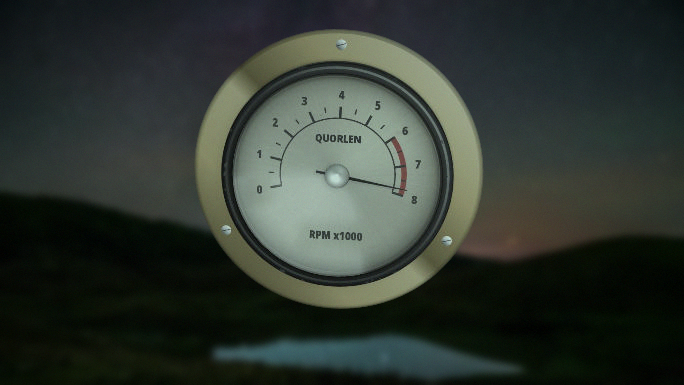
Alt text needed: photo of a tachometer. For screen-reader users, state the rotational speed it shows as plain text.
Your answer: 7750 rpm
